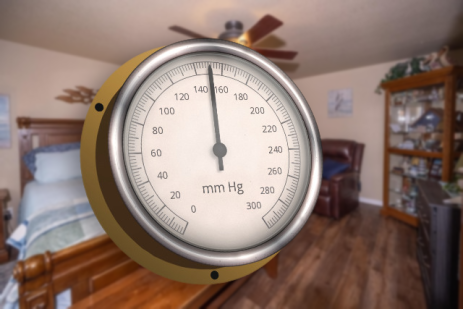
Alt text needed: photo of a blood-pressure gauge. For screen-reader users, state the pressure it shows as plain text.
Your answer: 150 mmHg
